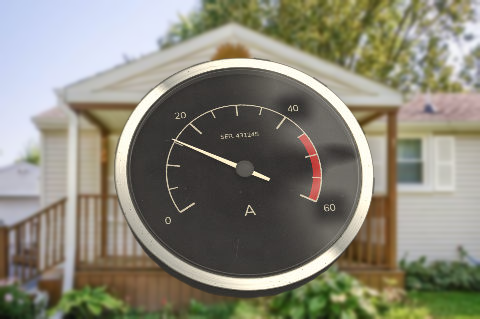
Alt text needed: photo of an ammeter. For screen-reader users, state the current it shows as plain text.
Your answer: 15 A
